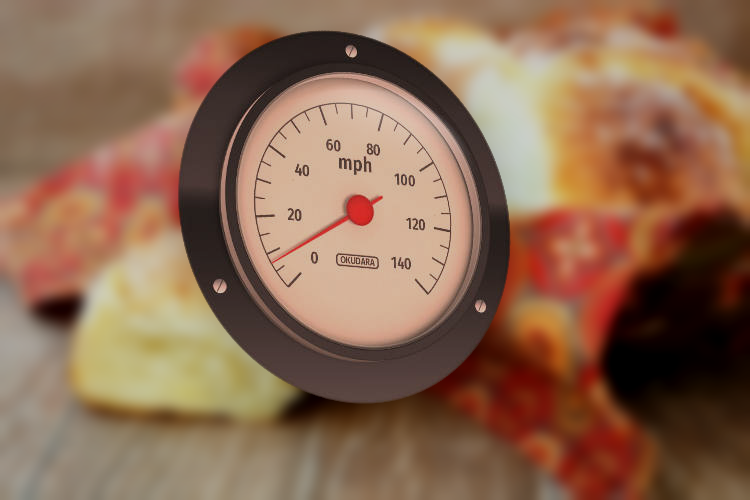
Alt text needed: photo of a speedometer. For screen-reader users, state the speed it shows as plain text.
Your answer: 7.5 mph
